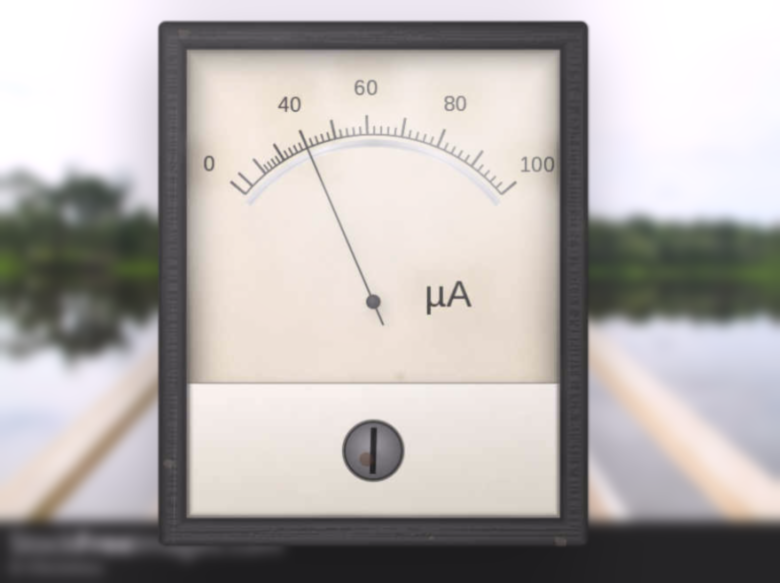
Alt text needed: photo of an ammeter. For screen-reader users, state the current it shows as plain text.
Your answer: 40 µA
